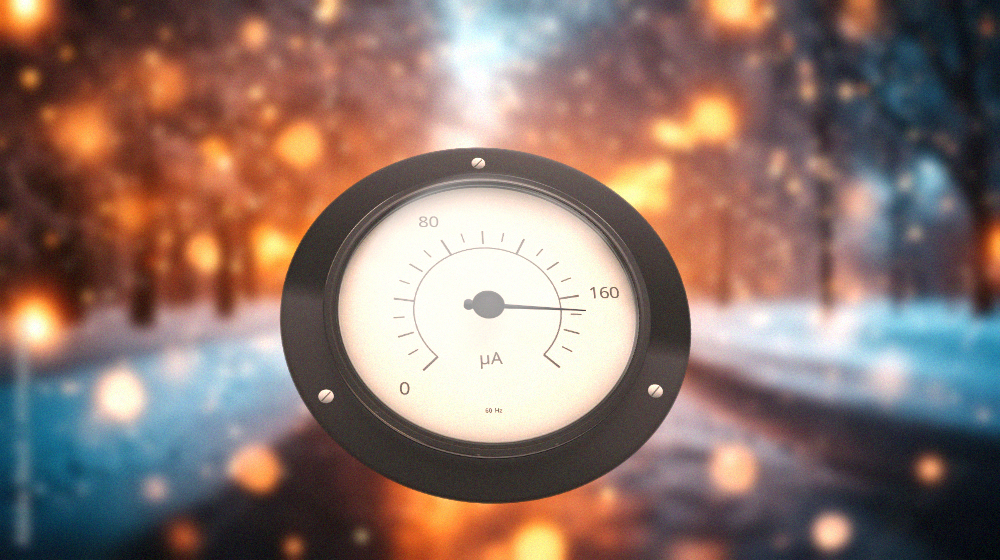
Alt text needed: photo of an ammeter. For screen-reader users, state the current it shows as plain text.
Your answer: 170 µA
